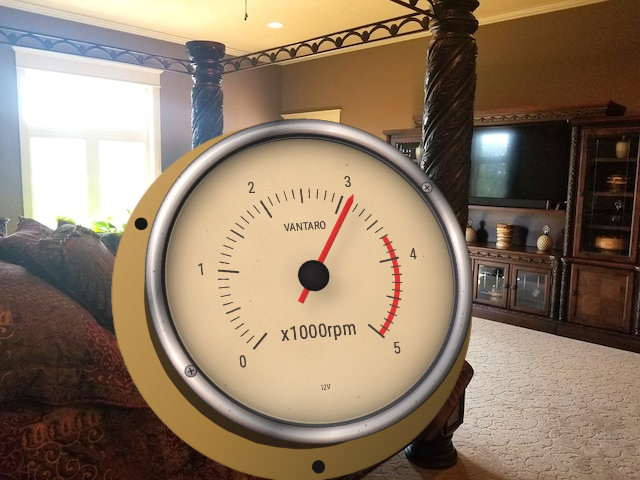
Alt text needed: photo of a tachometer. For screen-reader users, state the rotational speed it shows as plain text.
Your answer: 3100 rpm
